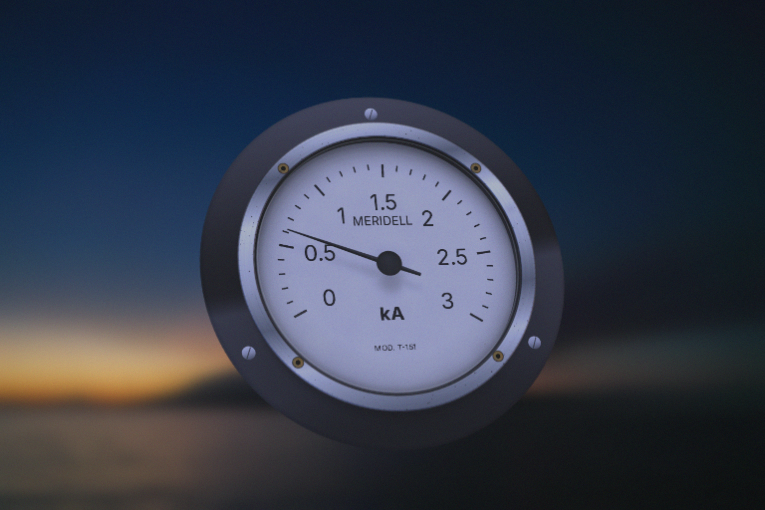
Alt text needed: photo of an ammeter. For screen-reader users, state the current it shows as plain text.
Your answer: 0.6 kA
